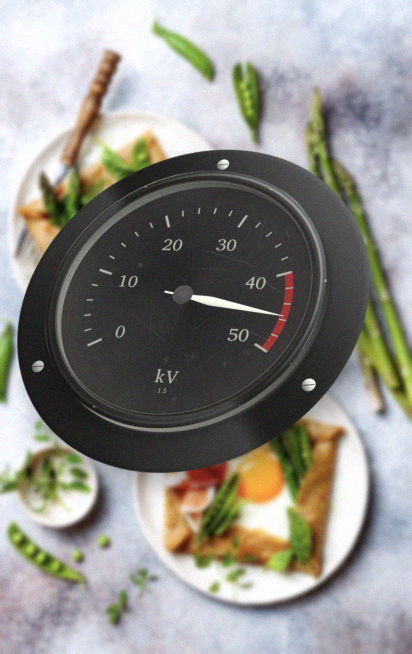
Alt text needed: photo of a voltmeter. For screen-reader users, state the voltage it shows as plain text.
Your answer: 46 kV
